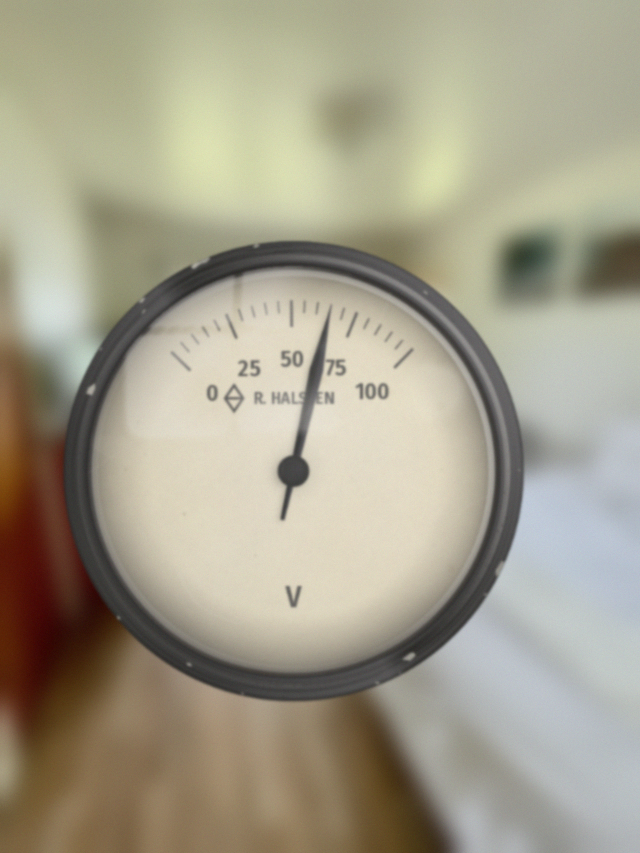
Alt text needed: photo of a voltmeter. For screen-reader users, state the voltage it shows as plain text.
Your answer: 65 V
